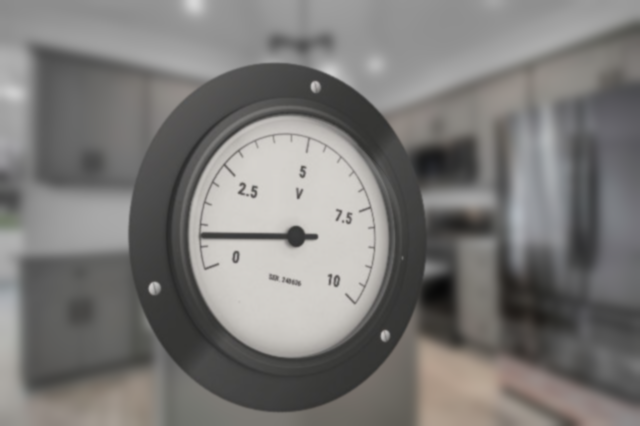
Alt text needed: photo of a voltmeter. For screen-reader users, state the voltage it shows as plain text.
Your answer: 0.75 V
